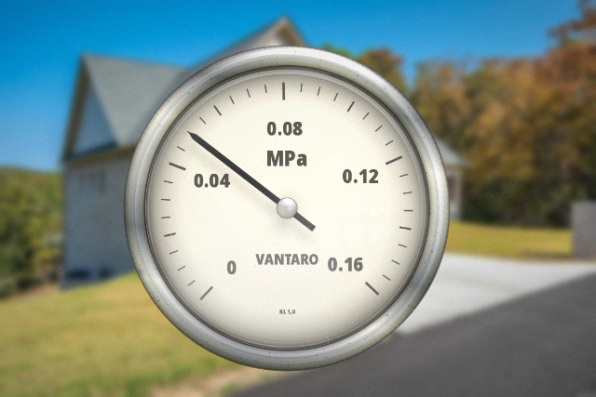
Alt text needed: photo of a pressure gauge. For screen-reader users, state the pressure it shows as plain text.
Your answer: 0.05 MPa
